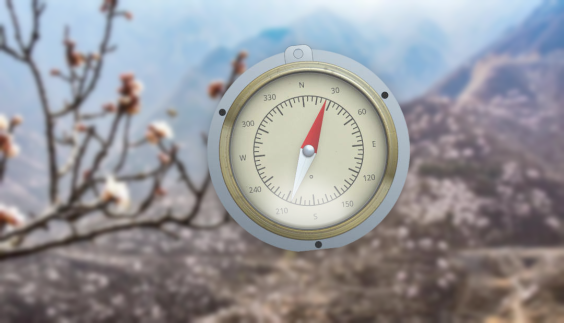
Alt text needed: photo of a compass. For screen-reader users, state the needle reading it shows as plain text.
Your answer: 25 °
